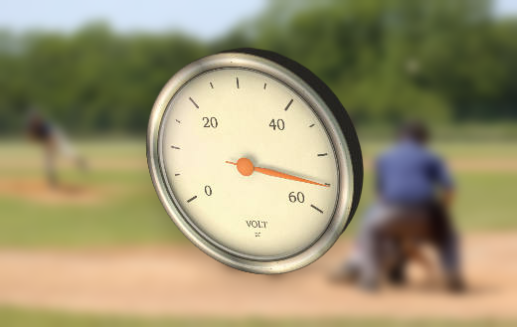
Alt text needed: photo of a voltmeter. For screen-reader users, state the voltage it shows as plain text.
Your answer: 55 V
